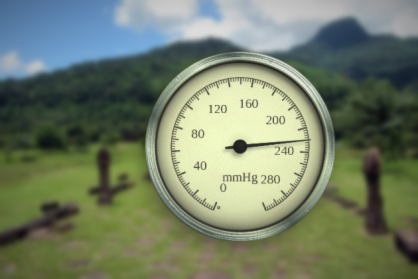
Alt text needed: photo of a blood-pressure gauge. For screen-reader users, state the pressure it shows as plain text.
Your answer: 230 mmHg
